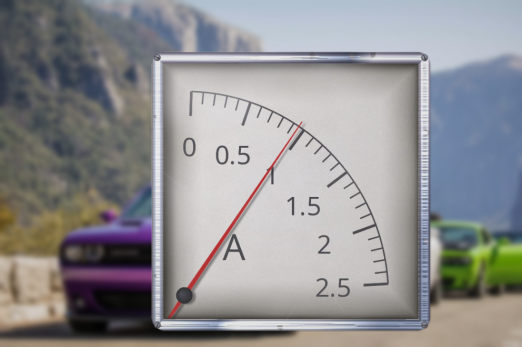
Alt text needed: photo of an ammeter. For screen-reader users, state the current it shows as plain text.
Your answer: 0.95 A
